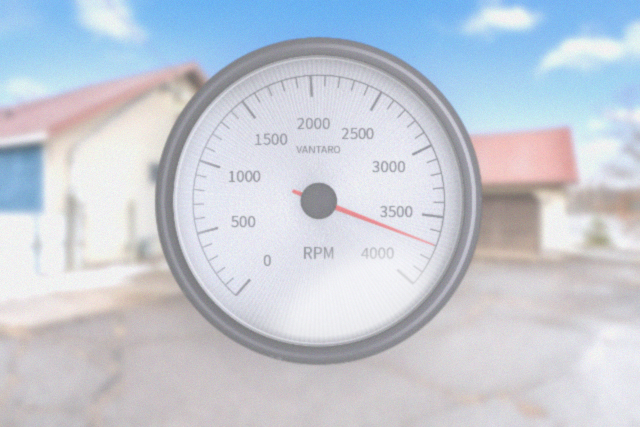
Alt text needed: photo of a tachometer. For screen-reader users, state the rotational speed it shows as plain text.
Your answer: 3700 rpm
